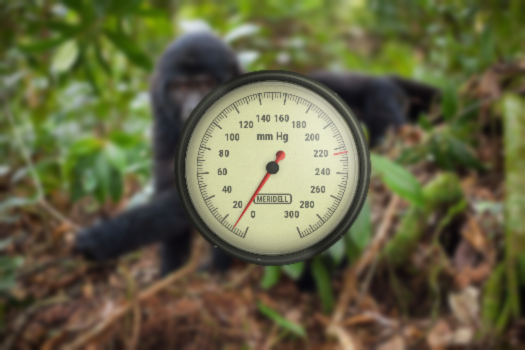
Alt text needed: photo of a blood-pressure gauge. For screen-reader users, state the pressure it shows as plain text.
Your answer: 10 mmHg
